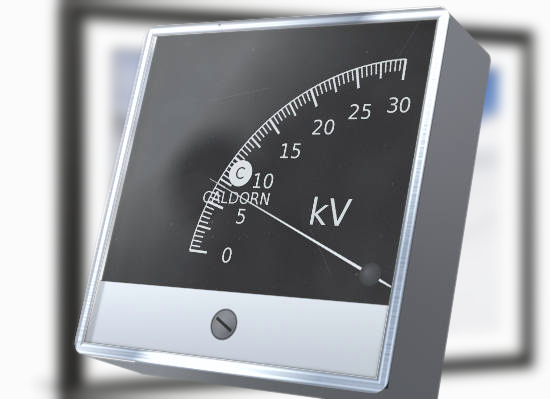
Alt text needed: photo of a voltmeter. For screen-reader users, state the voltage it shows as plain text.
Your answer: 7 kV
